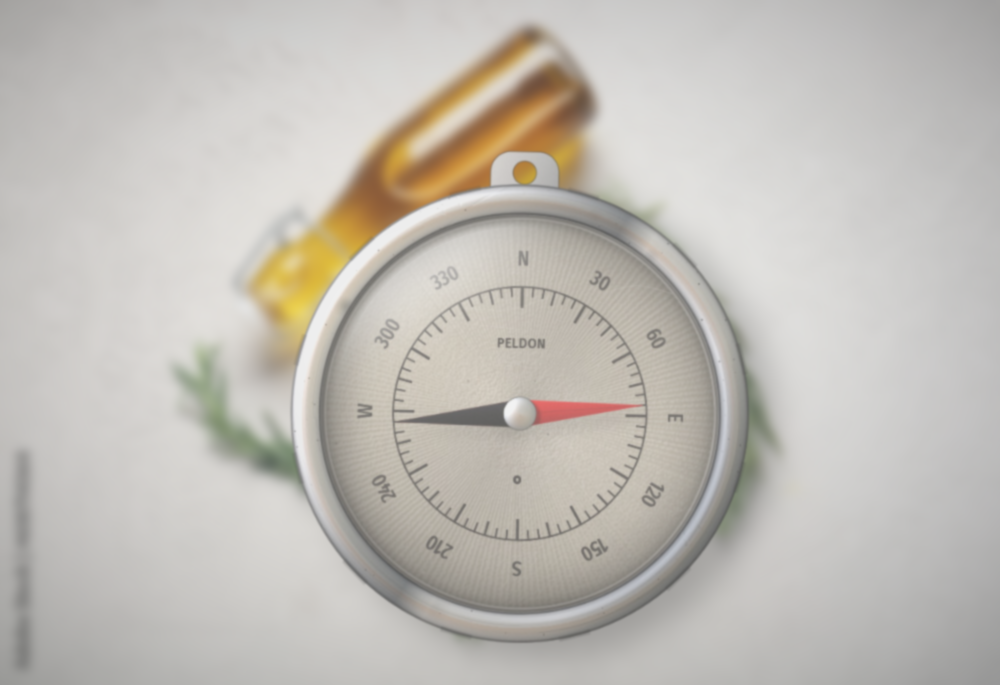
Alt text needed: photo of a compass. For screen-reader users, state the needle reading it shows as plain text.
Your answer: 85 °
